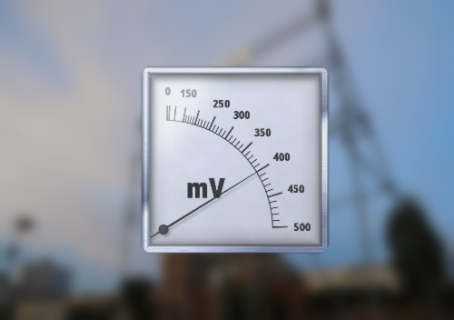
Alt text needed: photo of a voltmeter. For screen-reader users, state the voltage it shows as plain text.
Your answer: 400 mV
